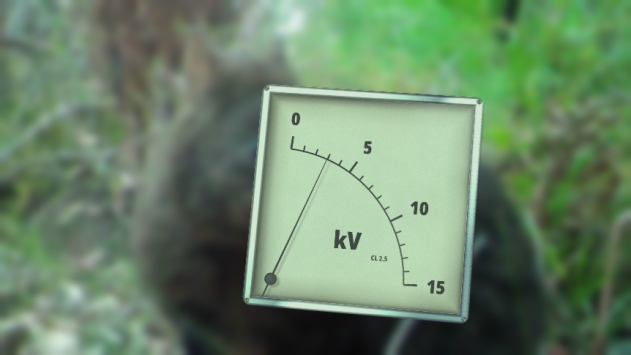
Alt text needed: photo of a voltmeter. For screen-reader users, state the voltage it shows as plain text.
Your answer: 3 kV
